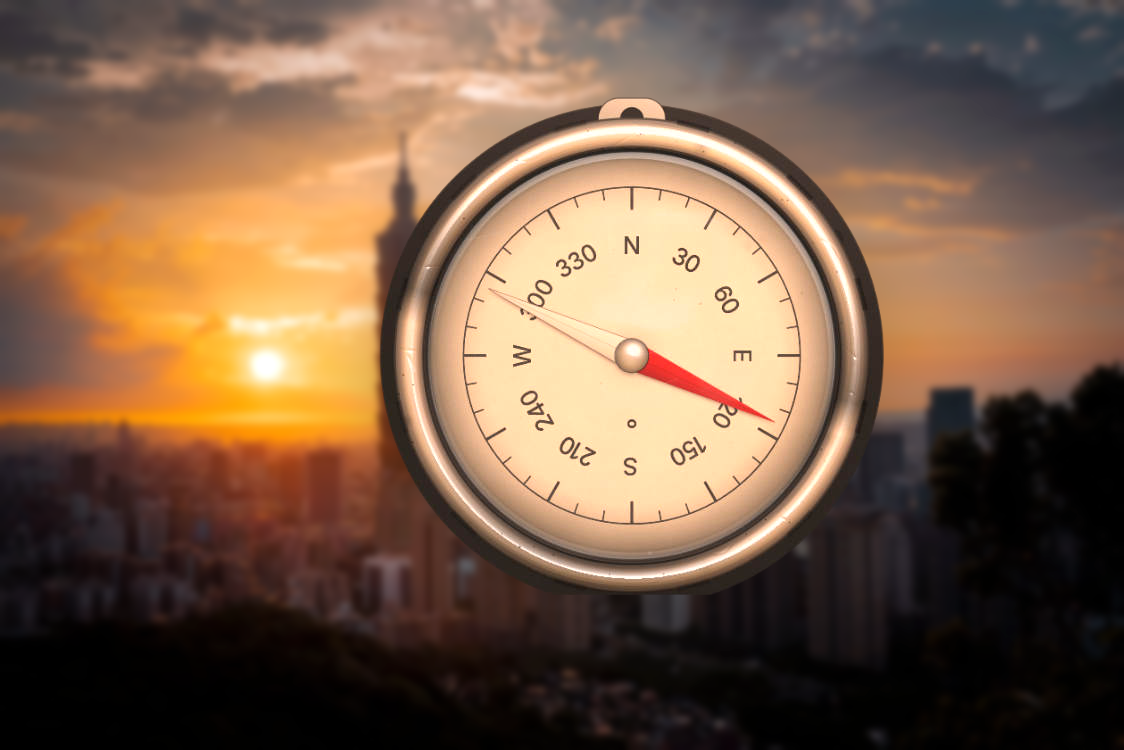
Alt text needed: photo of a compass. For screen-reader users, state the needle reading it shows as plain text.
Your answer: 115 °
